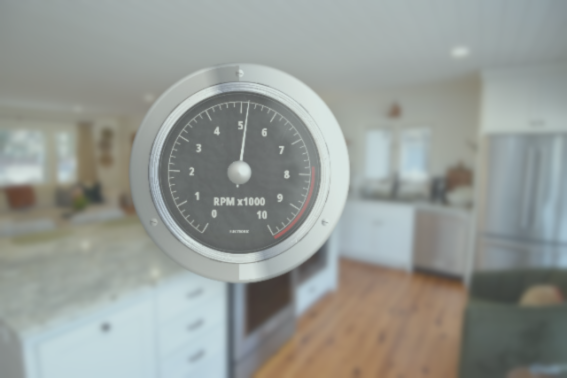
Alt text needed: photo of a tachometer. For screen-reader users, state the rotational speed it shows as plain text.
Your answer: 5200 rpm
